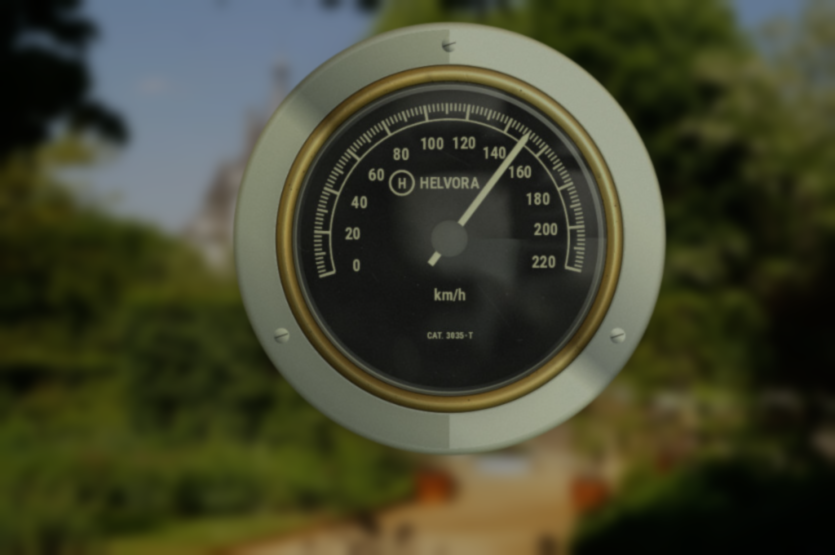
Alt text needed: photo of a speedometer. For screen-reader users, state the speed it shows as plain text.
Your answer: 150 km/h
